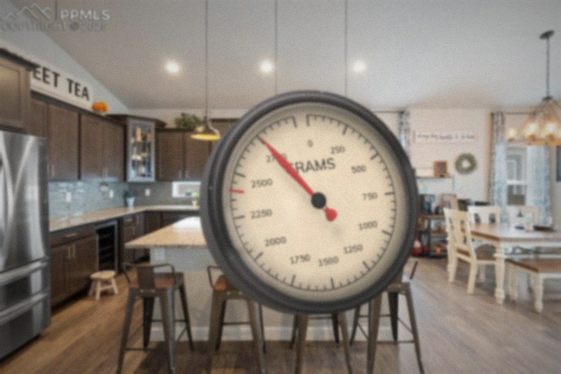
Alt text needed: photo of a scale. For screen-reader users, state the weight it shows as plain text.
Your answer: 2750 g
